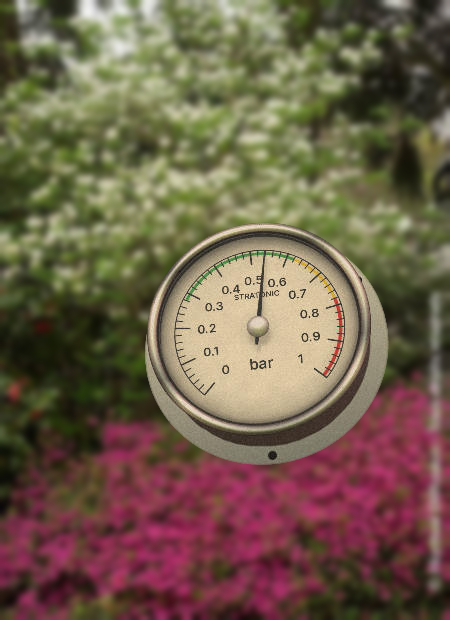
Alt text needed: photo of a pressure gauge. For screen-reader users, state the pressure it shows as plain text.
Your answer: 0.54 bar
